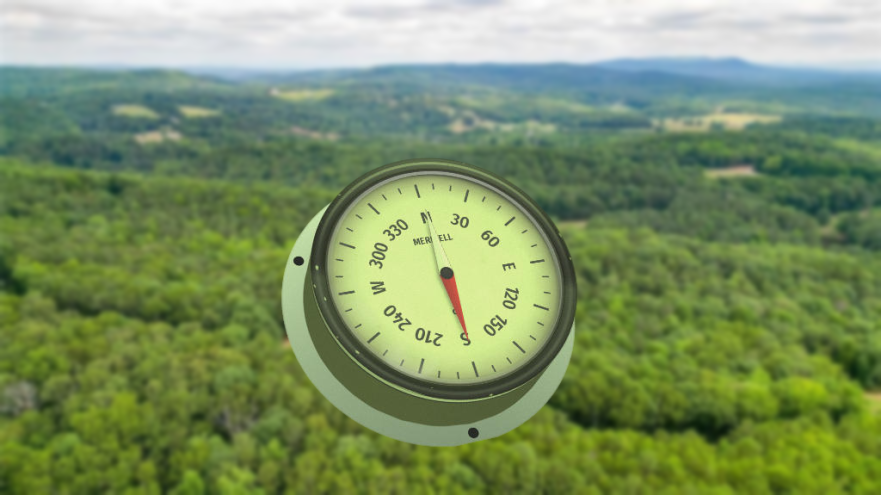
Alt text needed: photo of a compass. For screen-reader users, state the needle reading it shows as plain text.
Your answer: 180 °
